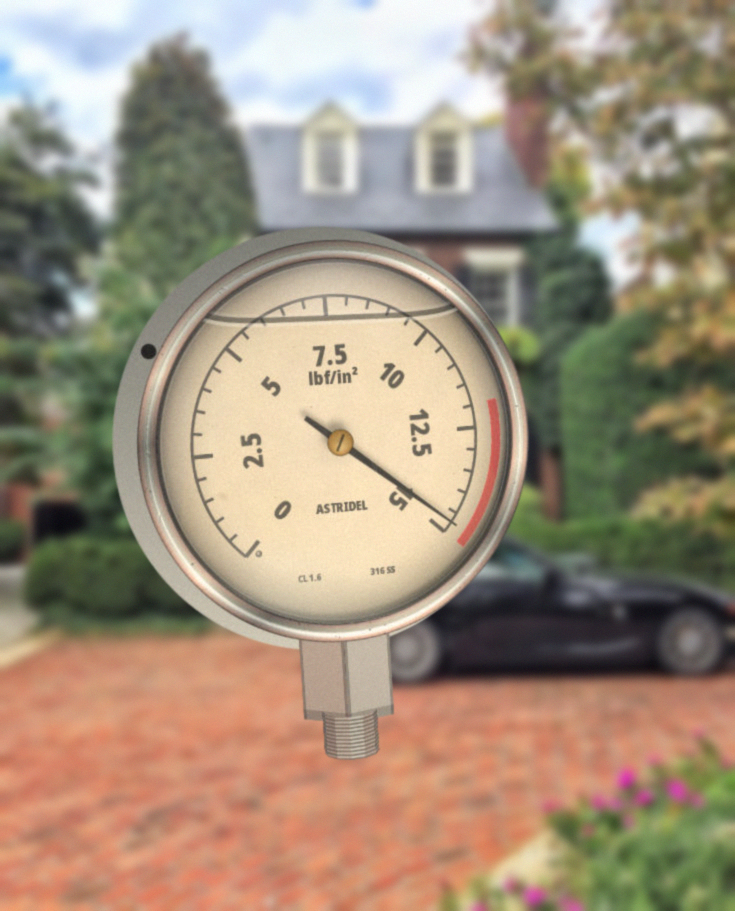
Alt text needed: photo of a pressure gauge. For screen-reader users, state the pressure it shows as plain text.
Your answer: 14.75 psi
